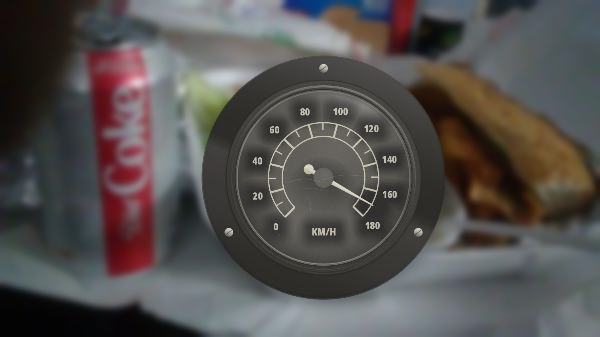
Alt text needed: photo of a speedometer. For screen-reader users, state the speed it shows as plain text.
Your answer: 170 km/h
